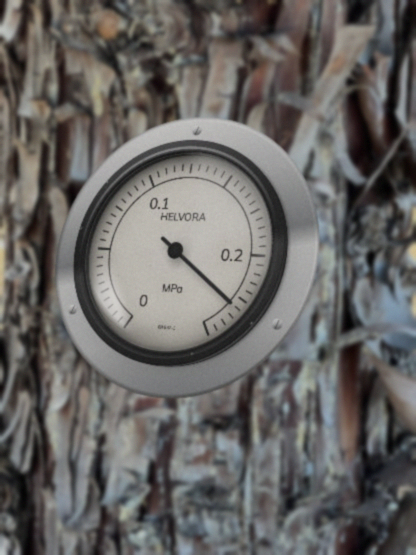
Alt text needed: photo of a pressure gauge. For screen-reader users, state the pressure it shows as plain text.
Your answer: 0.23 MPa
